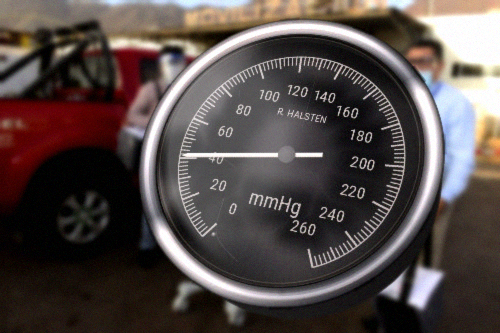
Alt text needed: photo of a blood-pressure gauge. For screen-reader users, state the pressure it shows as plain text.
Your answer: 40 mmHg
